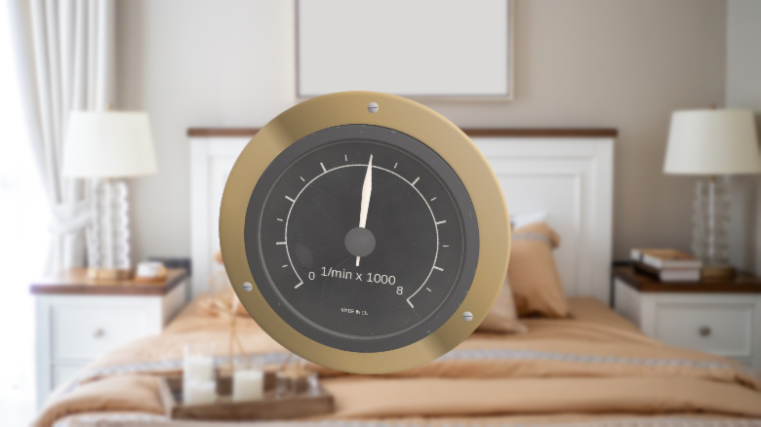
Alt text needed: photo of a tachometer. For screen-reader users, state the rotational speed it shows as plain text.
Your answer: 4000 rpm
